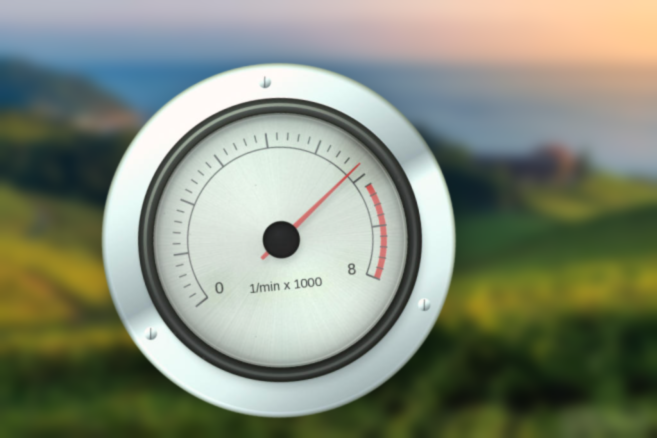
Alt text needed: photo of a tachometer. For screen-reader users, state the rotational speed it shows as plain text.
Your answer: 5800 rpm
